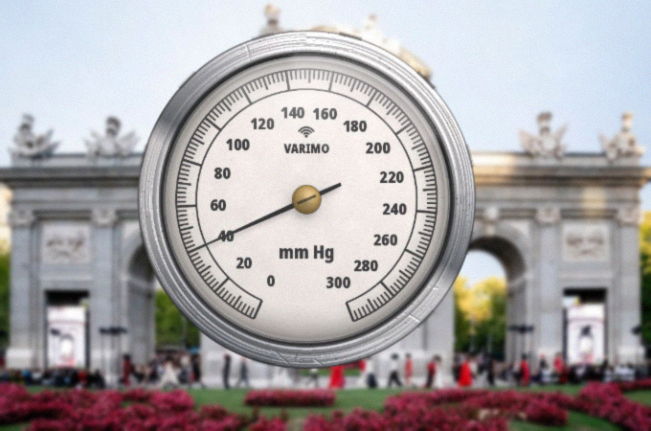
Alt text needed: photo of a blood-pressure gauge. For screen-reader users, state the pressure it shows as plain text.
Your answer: 40 mmHg
